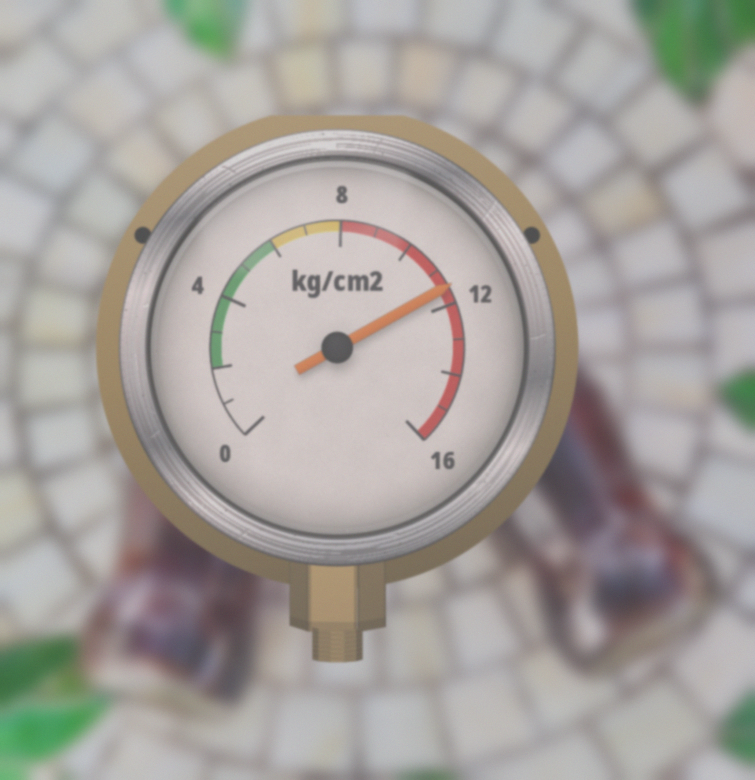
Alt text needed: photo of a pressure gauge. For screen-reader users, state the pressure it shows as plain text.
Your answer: 11.5 kg/cm²
